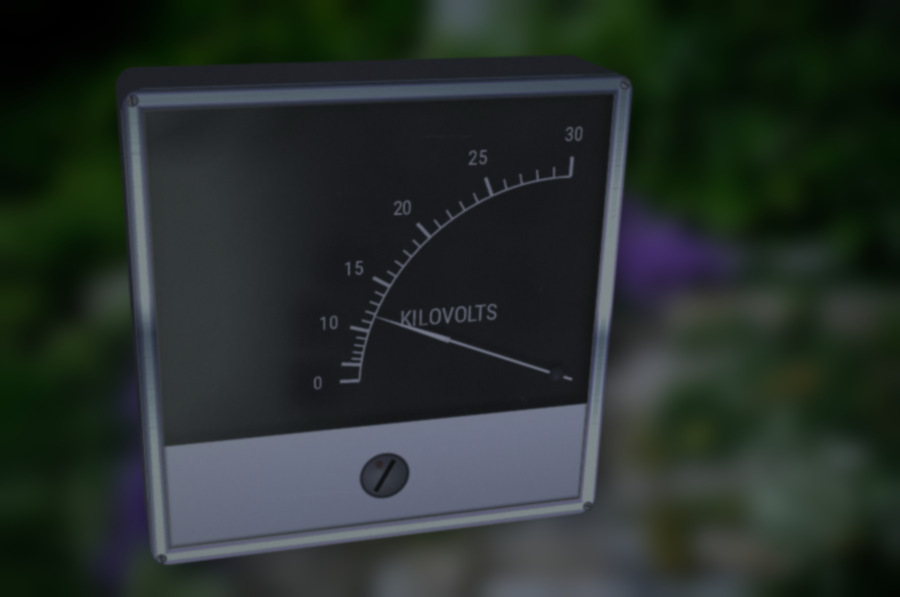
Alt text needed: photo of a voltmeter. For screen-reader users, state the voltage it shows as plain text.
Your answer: 12 kV
